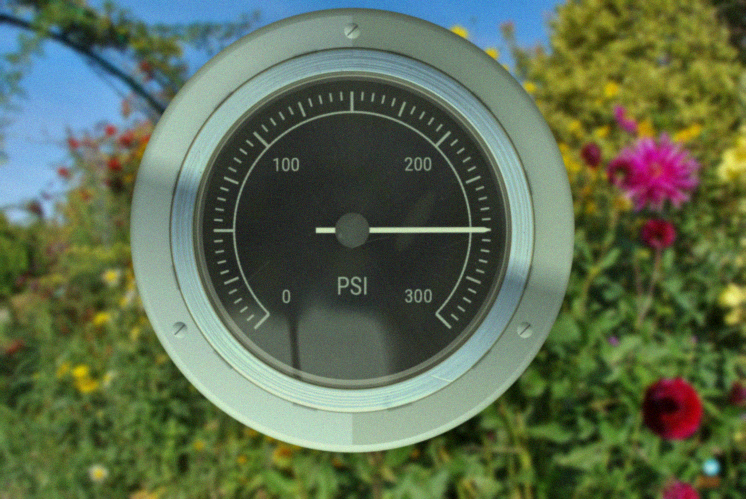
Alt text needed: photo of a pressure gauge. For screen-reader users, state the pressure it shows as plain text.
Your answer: 250 psi
